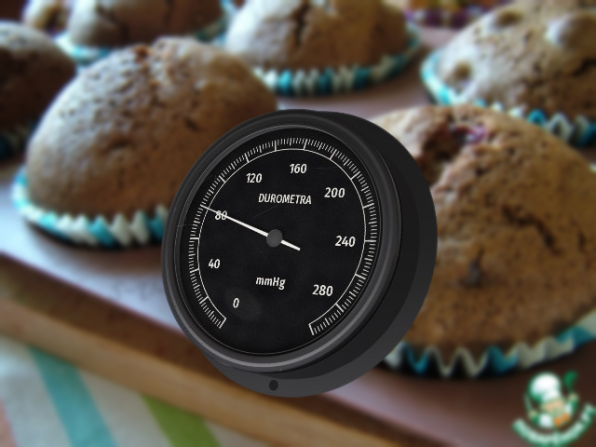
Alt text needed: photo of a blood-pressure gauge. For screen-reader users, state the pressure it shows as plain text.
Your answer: 80 mmHg
